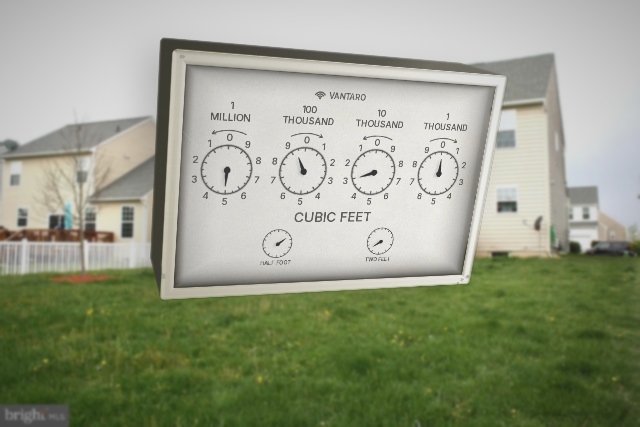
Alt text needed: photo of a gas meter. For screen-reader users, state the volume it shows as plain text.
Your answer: 493000 ft³
